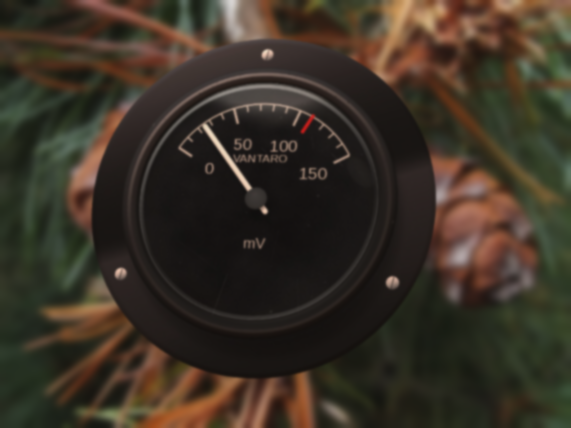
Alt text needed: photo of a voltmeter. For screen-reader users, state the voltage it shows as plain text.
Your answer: 25 mV
